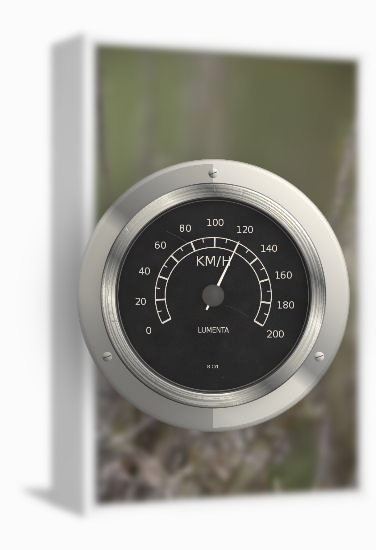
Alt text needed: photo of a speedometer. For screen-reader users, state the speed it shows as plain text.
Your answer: 120 km/h
